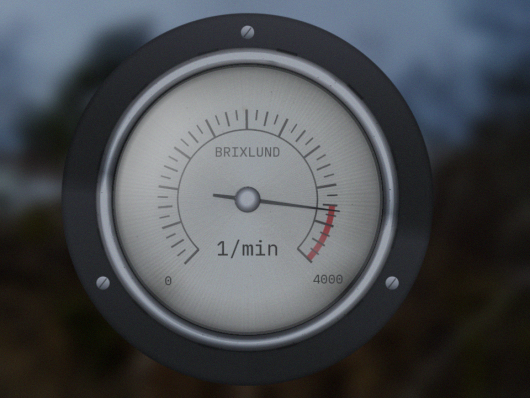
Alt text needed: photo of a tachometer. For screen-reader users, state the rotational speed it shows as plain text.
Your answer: 3450 rpm
